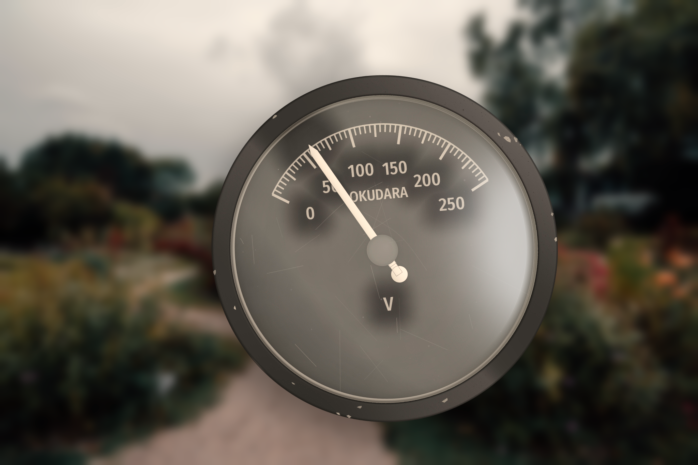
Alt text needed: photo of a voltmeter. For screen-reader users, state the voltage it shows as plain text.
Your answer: 60 V
